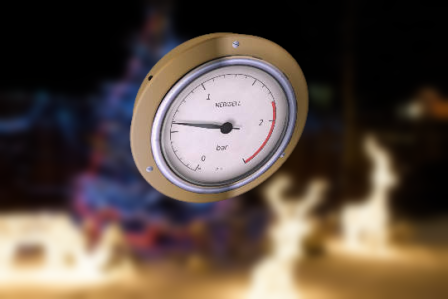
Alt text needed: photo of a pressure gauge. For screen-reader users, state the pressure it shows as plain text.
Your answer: 0.6 bar
